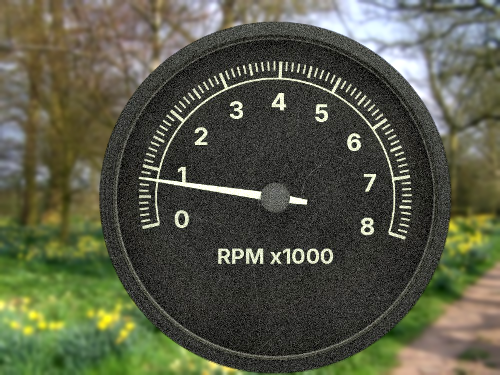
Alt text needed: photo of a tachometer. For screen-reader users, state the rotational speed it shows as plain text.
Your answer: 800 rpm
